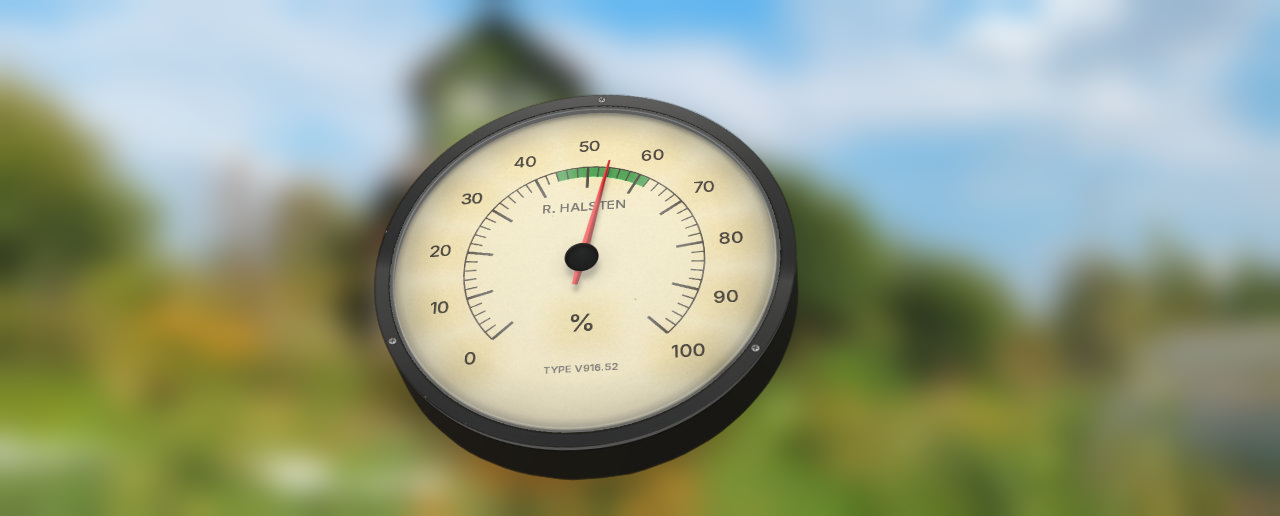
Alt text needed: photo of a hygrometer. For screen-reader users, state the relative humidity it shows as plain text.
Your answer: 54 %
